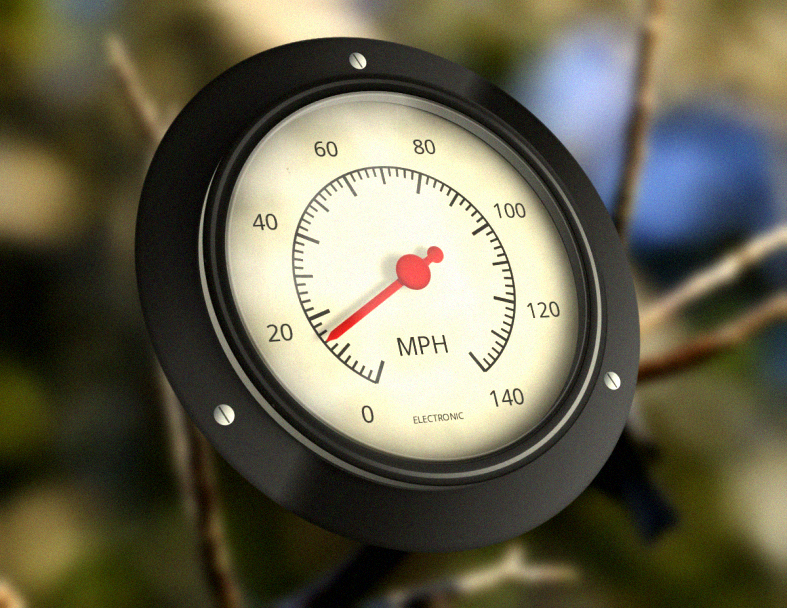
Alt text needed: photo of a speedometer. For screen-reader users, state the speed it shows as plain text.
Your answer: 14 mph
